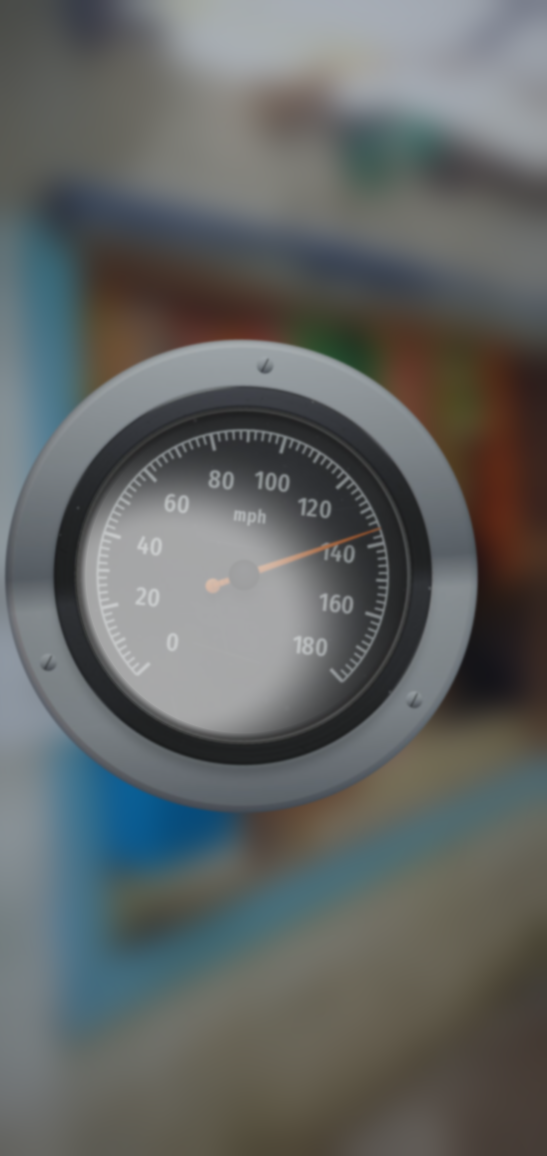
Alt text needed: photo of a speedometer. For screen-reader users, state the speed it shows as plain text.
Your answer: 136 mph
